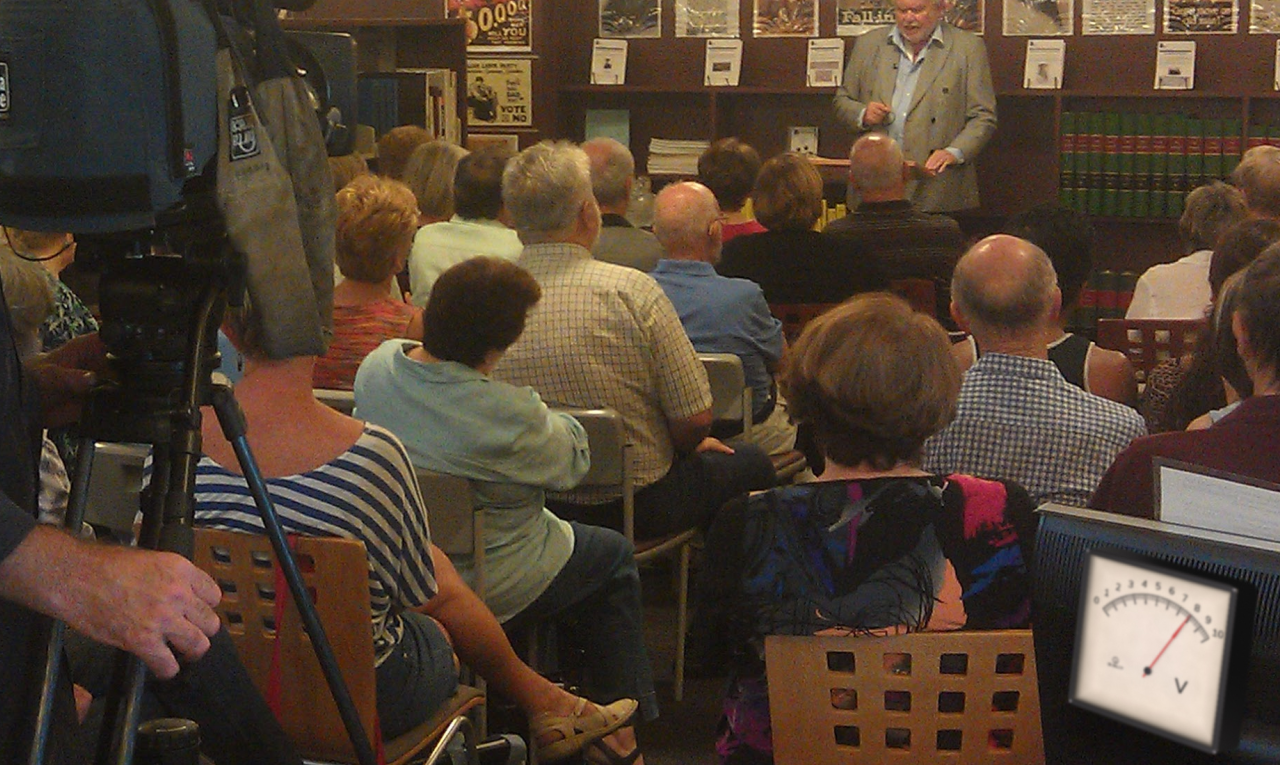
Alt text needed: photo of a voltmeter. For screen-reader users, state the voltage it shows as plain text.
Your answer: 8 V
